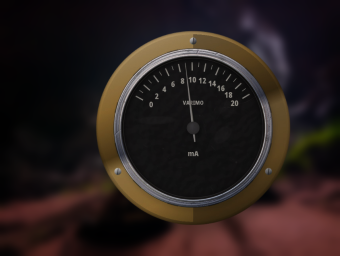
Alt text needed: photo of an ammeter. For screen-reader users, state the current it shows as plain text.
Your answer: 9 mA
